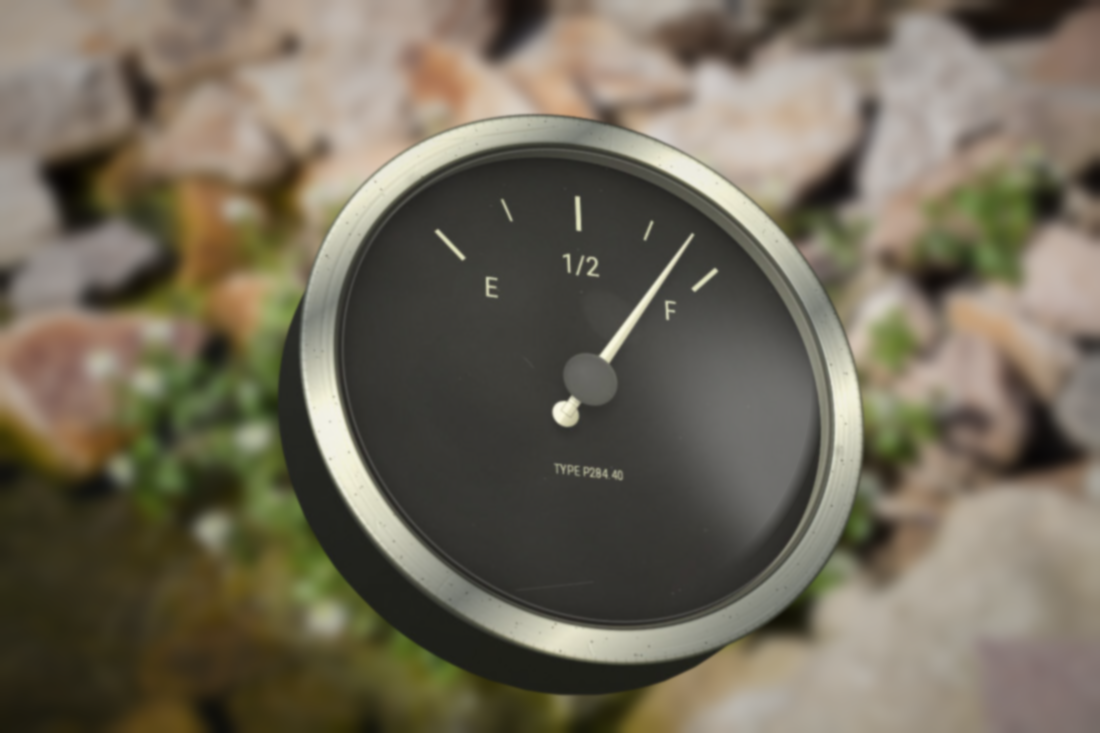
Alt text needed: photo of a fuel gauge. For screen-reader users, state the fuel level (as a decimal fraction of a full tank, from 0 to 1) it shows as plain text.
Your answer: 0.875
